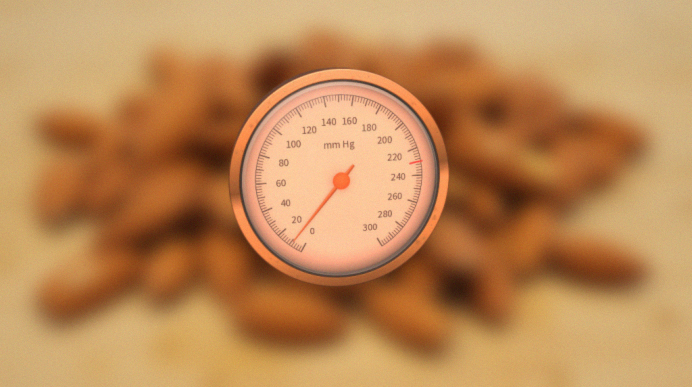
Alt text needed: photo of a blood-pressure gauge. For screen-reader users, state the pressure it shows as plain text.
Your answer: 10 mmHg
